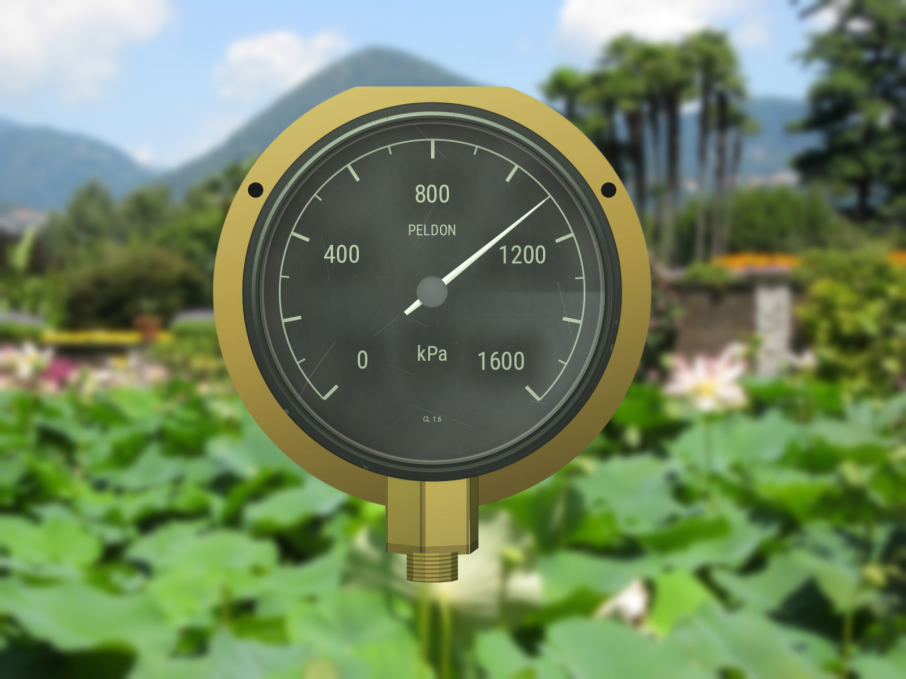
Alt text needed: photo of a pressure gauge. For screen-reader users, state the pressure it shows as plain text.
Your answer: 1100 kPa
